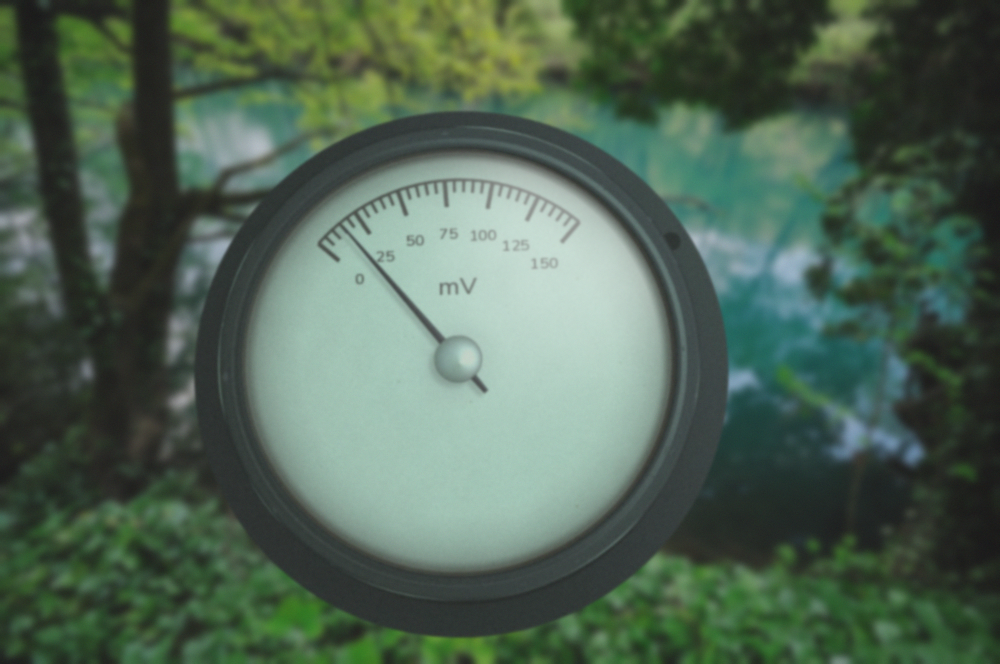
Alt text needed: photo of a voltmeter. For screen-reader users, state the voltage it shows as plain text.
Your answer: 15 mV
